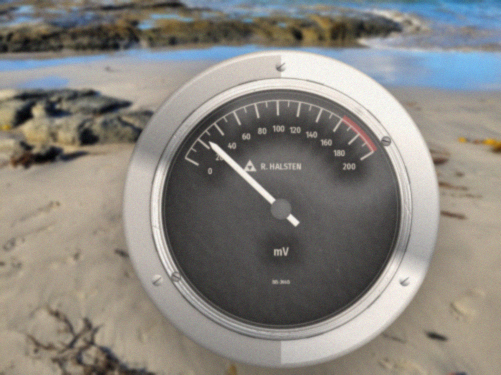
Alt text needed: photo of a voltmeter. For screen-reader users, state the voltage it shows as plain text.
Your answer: 25 mV
